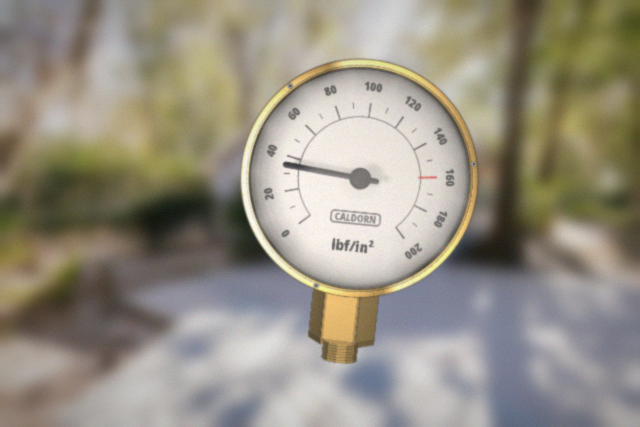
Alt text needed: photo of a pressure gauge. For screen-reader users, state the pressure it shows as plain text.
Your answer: 35 psi
